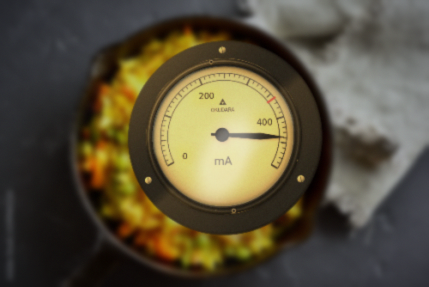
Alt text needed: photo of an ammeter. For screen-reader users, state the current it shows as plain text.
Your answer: 440 mA
